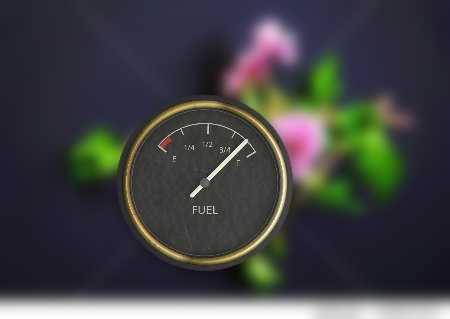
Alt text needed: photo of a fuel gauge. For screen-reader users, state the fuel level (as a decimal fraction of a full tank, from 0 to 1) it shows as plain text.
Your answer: 0.875
